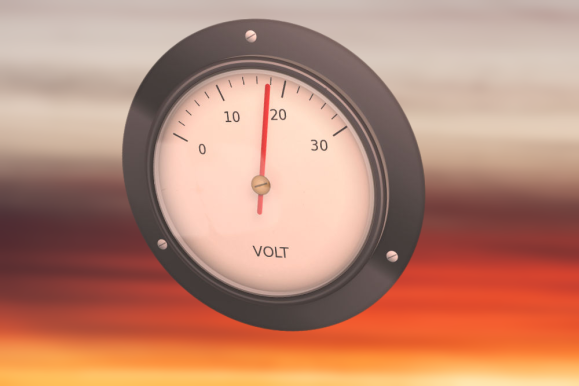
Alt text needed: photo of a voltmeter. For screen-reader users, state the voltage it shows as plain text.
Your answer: 18 V
